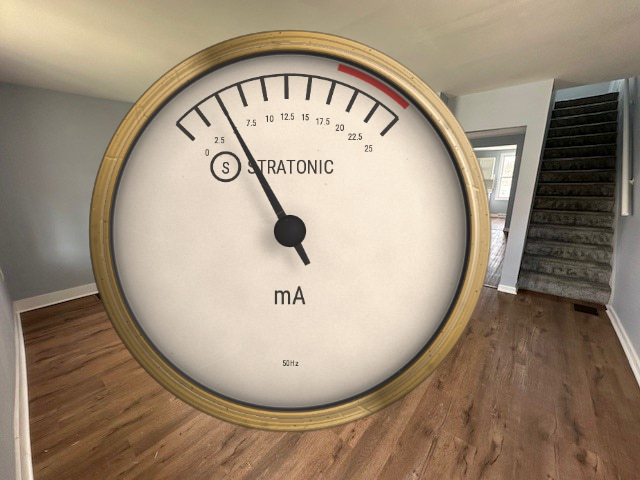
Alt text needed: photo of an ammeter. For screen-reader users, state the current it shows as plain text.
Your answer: 5 mA
